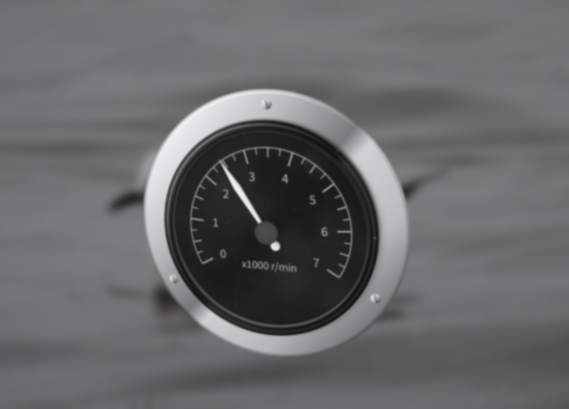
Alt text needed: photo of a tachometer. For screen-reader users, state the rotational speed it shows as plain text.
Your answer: 2500 rpm
